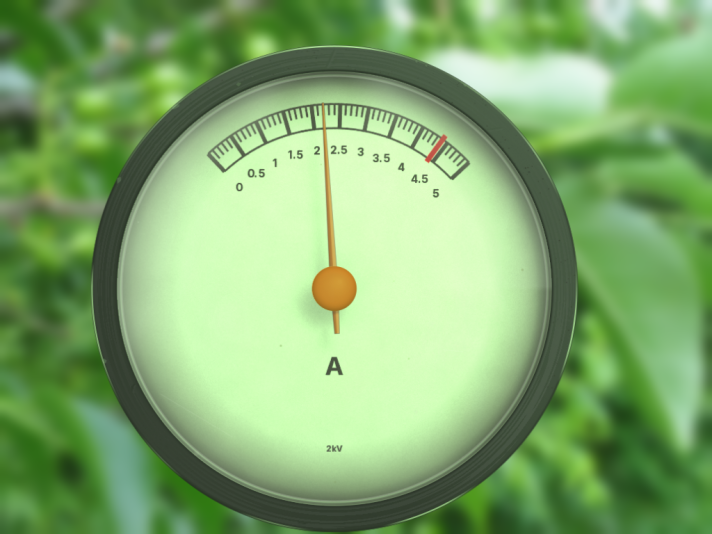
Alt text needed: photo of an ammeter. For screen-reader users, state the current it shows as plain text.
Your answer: 2.2 A
